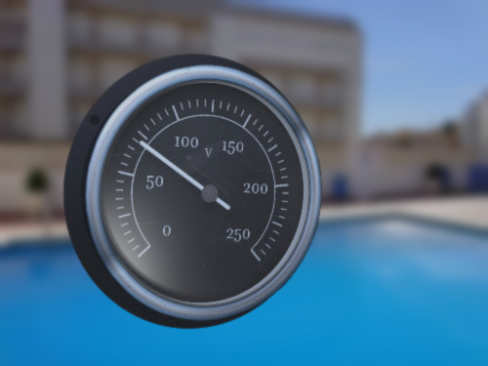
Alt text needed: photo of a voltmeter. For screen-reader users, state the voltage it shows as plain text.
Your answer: 70 V
